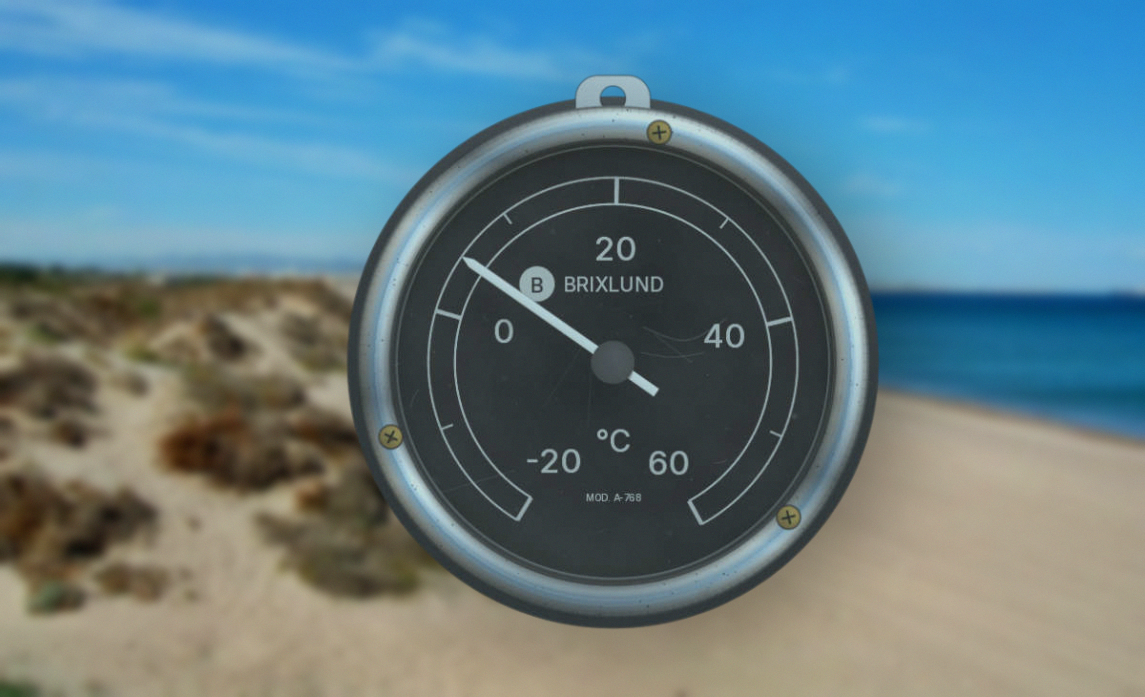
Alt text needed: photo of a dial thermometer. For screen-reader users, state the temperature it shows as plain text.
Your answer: 5 °C
